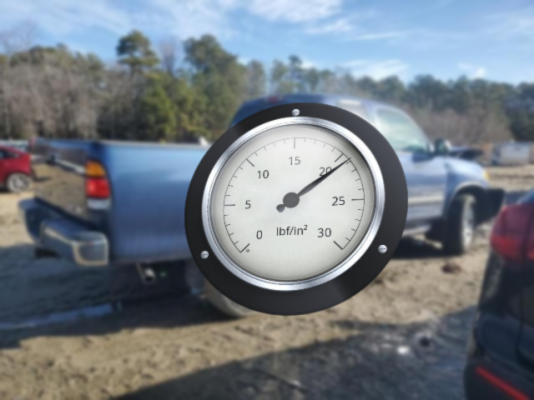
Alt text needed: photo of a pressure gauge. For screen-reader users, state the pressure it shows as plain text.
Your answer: 21 psi
